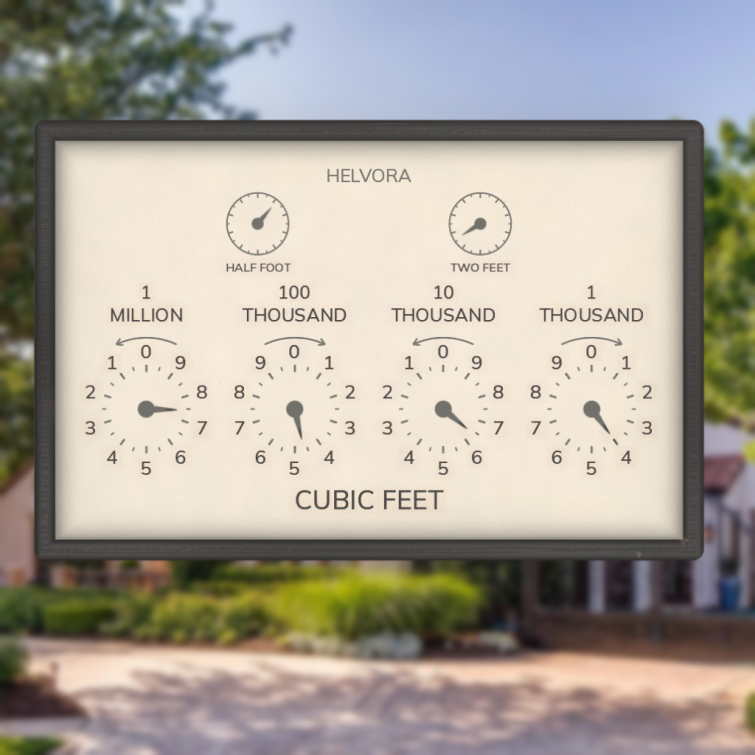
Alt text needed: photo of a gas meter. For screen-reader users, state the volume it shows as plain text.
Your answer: 746400 ft³
